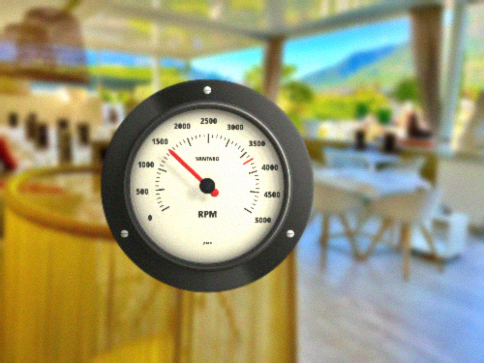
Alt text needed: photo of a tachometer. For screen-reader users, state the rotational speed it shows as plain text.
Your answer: 1500 rpm
